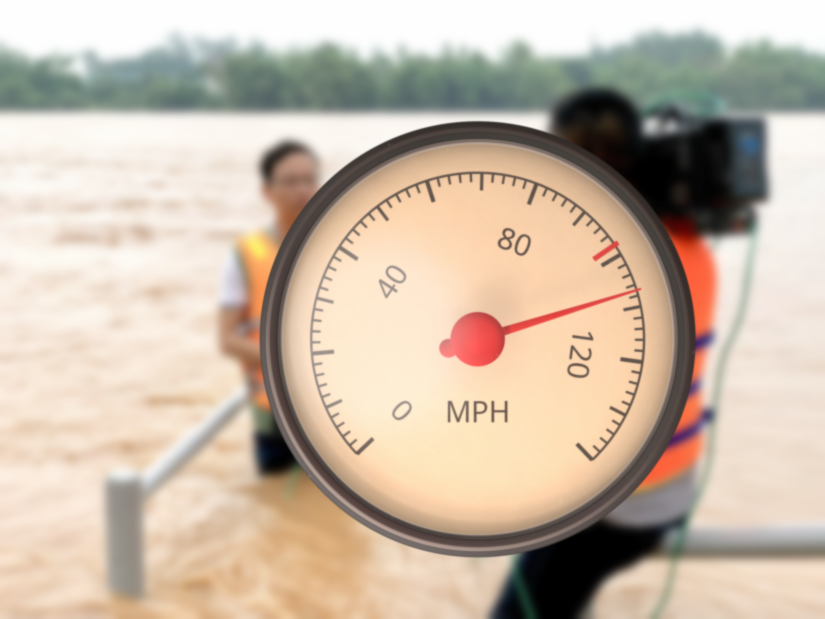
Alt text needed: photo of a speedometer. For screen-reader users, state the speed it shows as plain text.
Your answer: 107 mph
